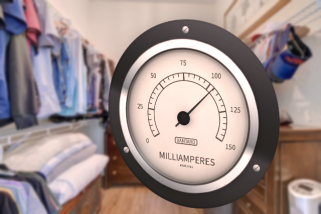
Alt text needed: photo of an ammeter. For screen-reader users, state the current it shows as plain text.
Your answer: 105 mA
